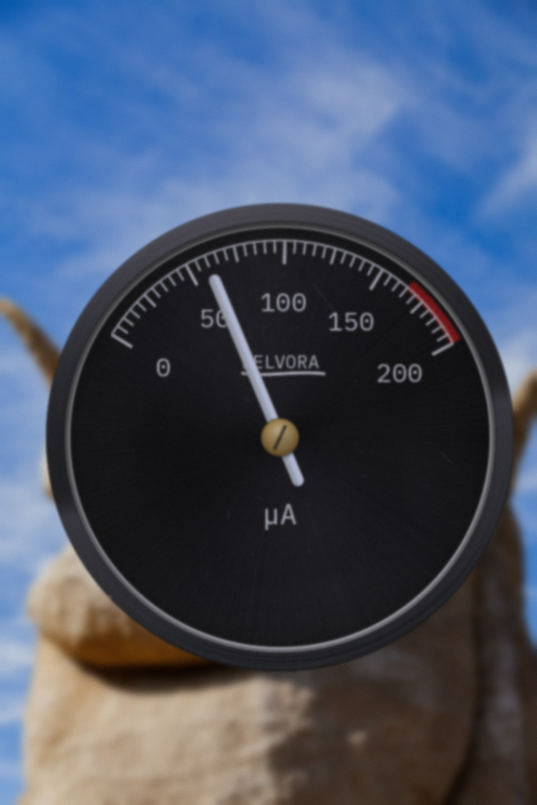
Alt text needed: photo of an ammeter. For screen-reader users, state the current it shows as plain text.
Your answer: 60 µA
